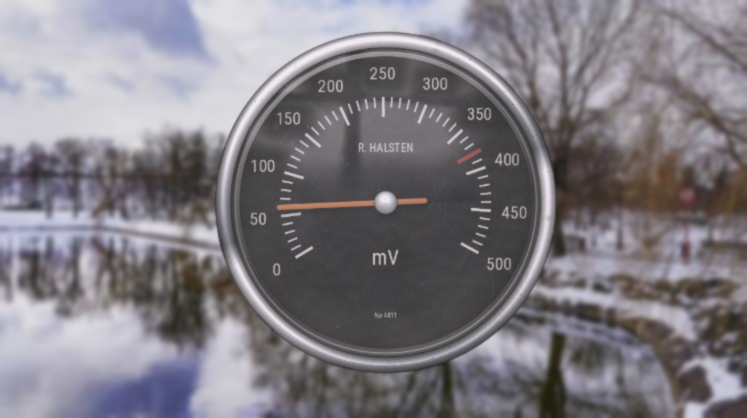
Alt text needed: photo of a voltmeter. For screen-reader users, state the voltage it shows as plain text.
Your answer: 60 mV
